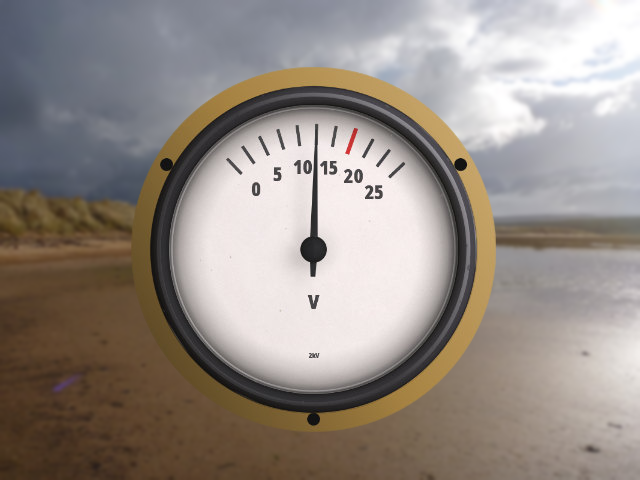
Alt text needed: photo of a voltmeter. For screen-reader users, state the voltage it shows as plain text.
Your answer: 12.5 V
